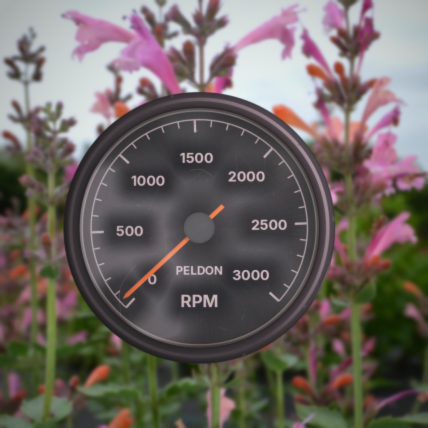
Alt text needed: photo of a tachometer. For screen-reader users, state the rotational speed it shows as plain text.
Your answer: 50 rpm
